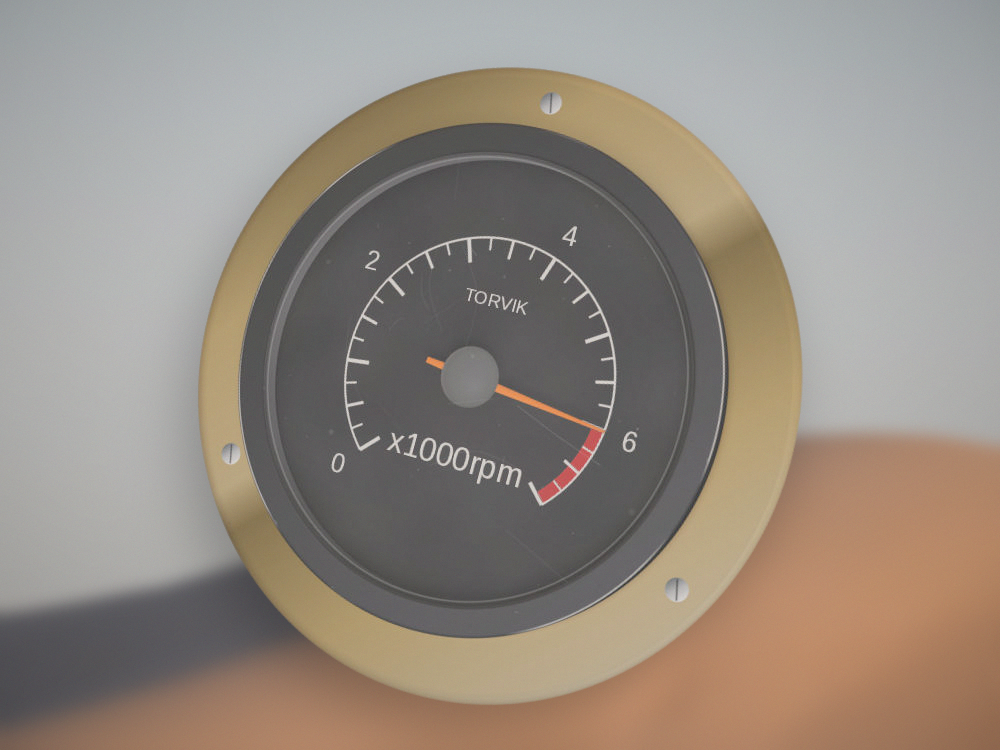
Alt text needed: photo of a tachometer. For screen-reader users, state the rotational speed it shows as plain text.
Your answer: 6000 rpm
